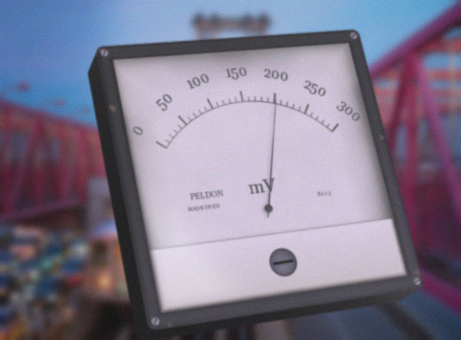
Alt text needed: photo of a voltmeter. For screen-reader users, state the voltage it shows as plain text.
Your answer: 200 mV
